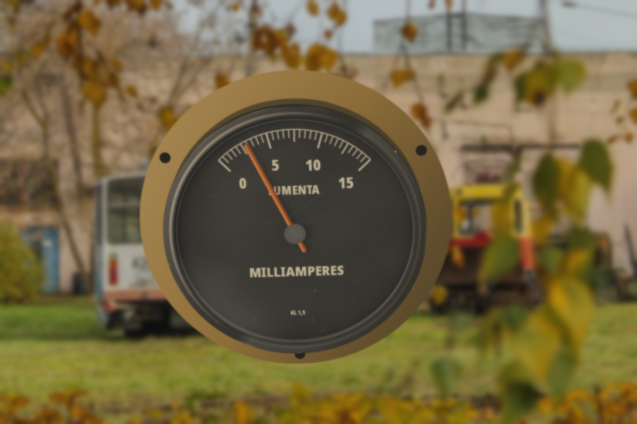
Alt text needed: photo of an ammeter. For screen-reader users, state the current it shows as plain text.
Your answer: 3 mA
